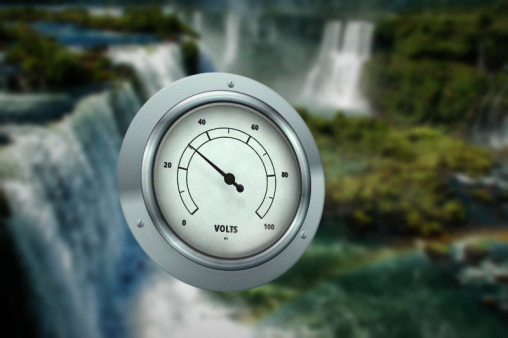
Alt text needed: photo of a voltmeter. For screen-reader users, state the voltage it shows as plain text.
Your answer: 30 V
